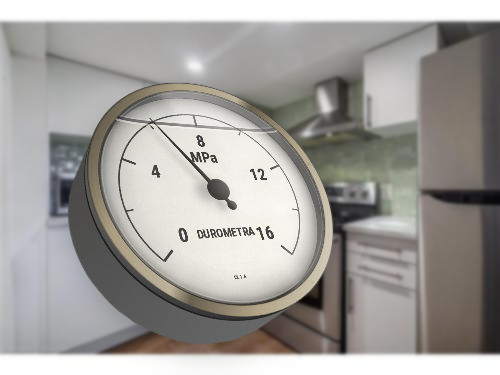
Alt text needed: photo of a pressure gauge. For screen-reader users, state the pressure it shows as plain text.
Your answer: 6 MPa
